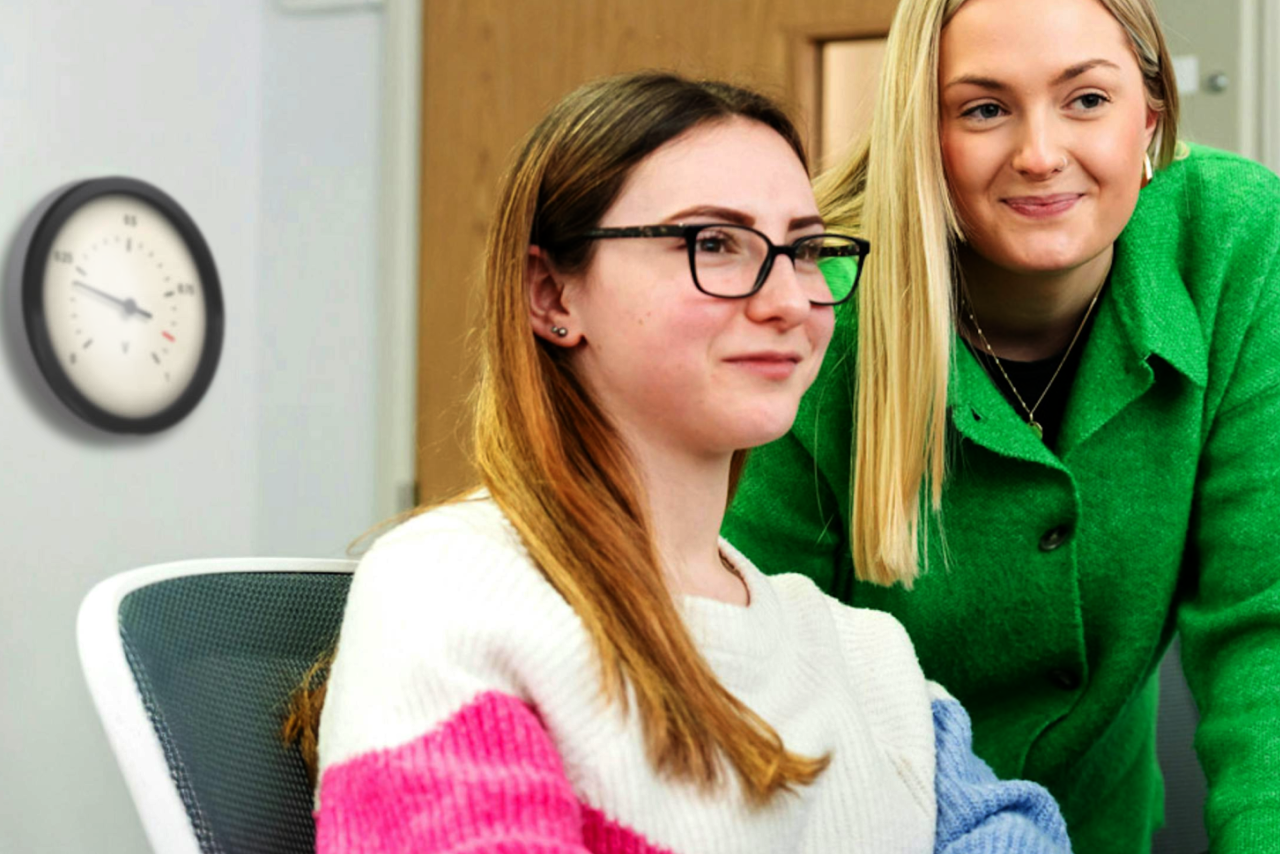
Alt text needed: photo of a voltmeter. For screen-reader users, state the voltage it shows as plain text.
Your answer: 0.2 V
